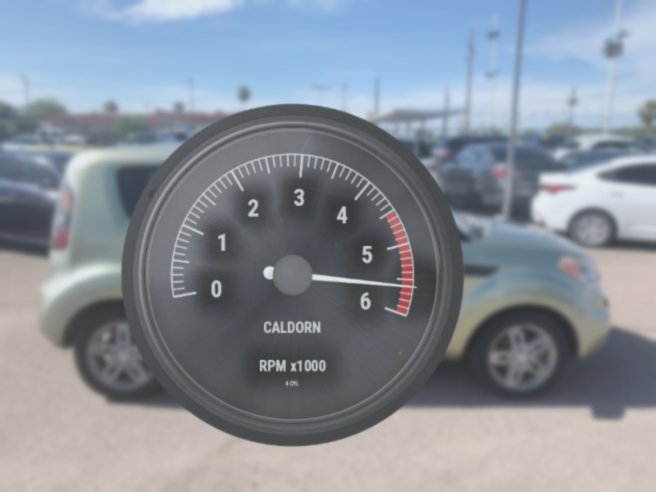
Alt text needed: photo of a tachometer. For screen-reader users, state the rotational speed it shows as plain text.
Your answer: 5600 rpm
